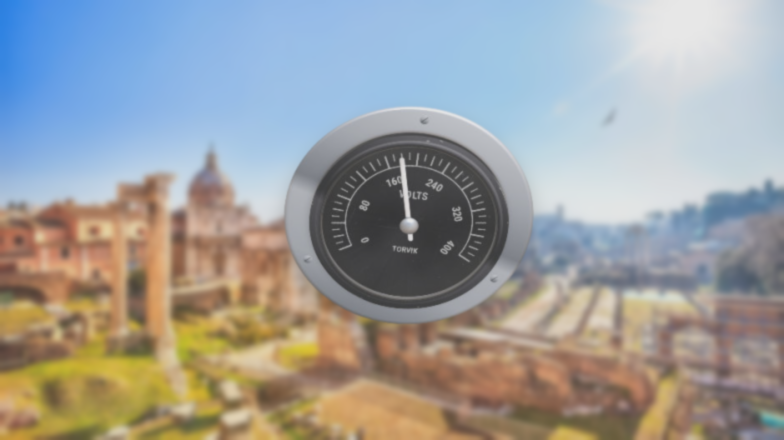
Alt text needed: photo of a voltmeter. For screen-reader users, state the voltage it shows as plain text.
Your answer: 180 V
